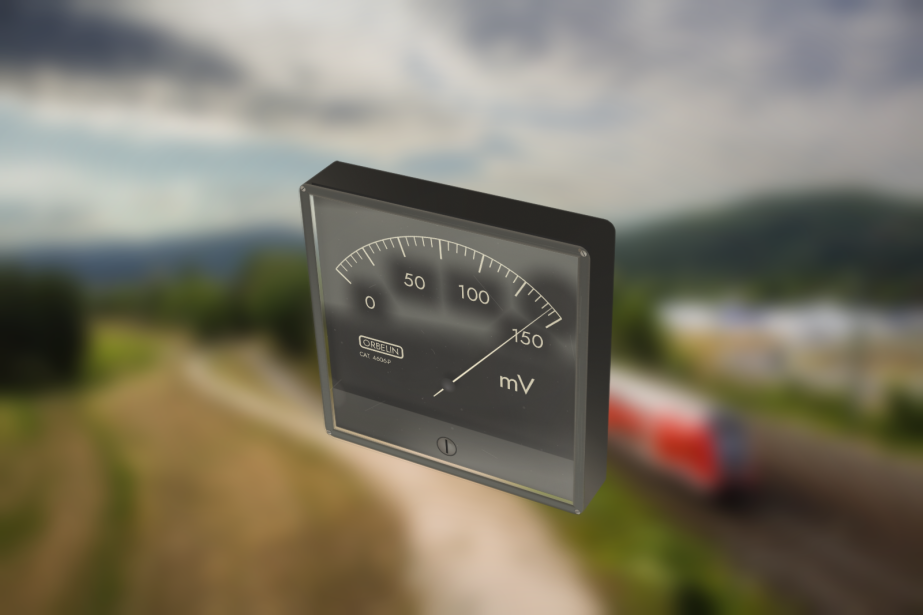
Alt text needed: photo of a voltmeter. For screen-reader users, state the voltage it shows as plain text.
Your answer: 142.5 mV
